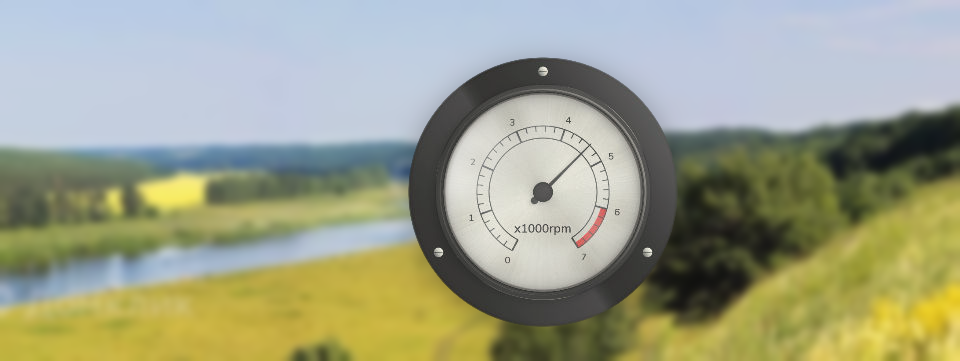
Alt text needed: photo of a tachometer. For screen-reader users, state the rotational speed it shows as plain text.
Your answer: 4600 rpm
